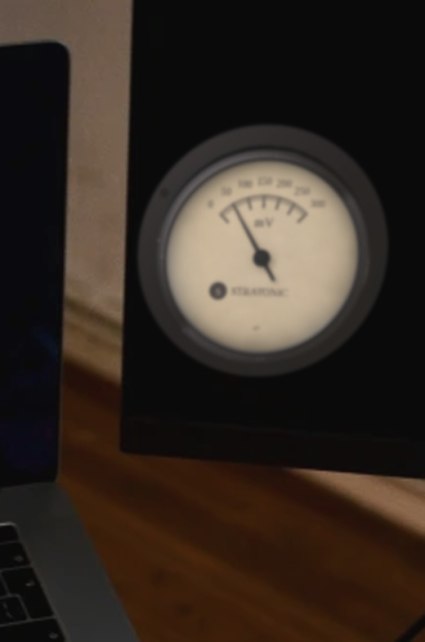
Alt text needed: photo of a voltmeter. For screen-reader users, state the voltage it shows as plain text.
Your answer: 50 mV
